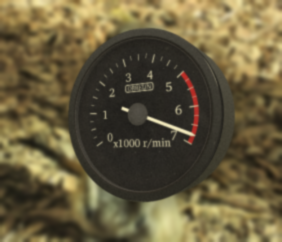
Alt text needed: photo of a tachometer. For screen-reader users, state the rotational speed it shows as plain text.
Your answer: 6750 rpm
